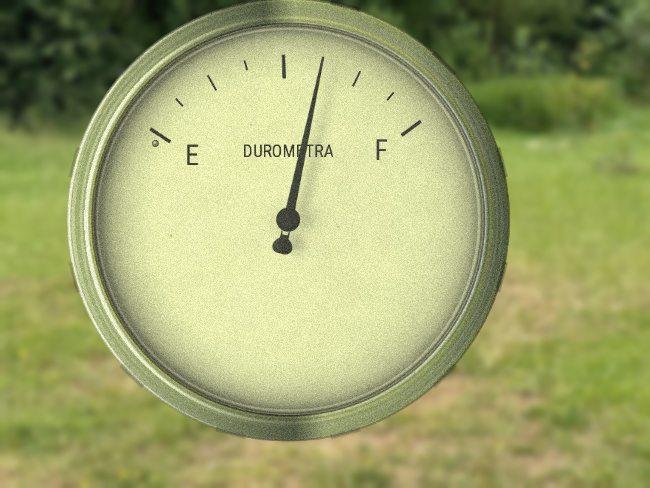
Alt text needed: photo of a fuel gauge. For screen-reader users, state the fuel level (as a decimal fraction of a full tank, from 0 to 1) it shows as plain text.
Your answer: 0.625
